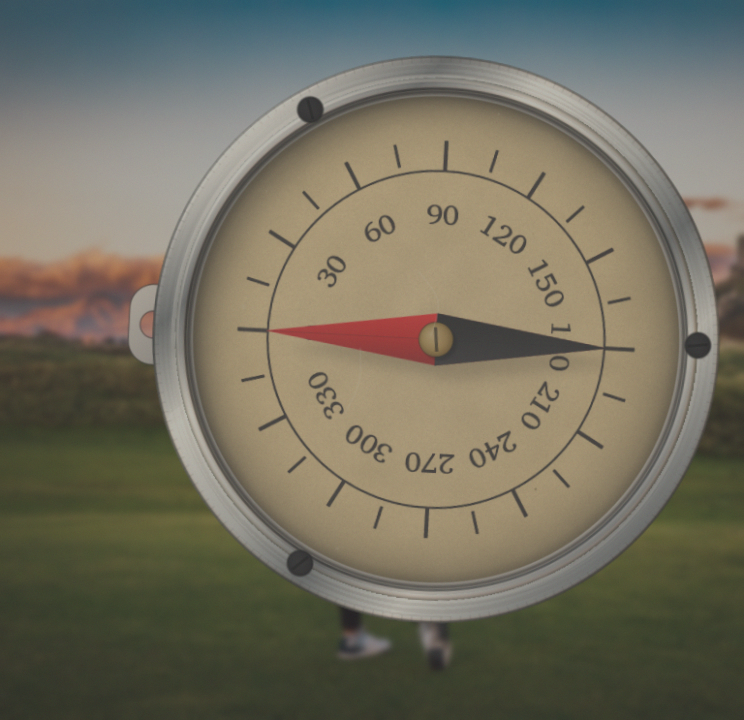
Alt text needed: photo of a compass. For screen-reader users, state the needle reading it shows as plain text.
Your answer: 0 °
